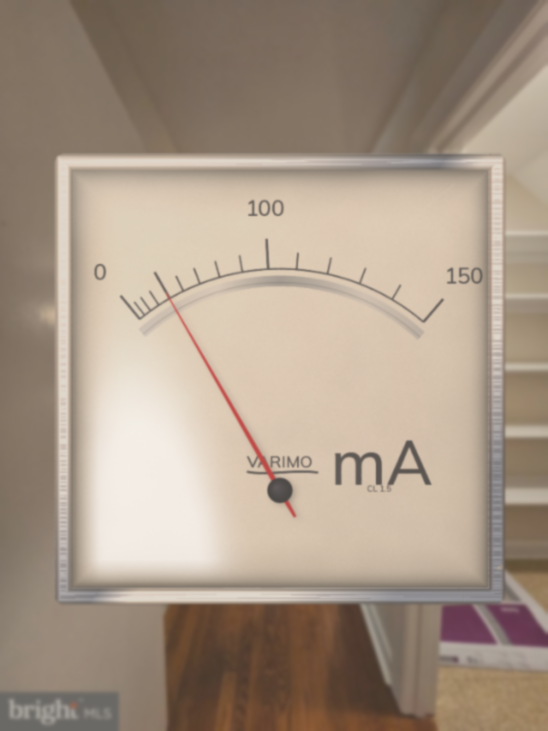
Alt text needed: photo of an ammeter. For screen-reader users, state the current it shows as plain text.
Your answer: 50 mA
